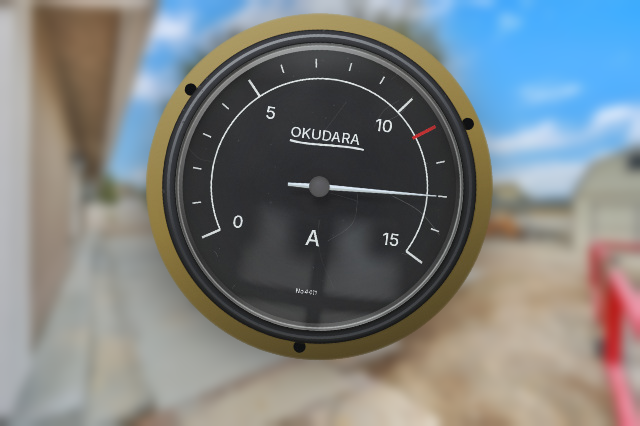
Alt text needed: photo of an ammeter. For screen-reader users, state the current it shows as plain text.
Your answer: 13 A
